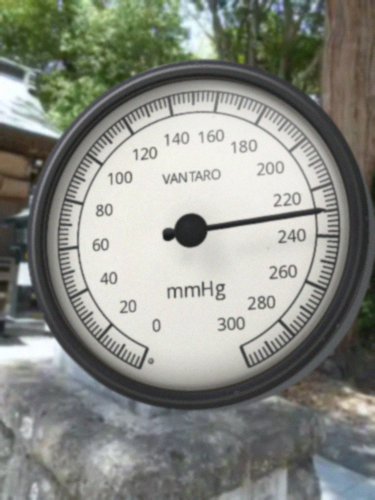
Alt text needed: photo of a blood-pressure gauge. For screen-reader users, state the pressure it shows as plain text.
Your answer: 230 mmHg
